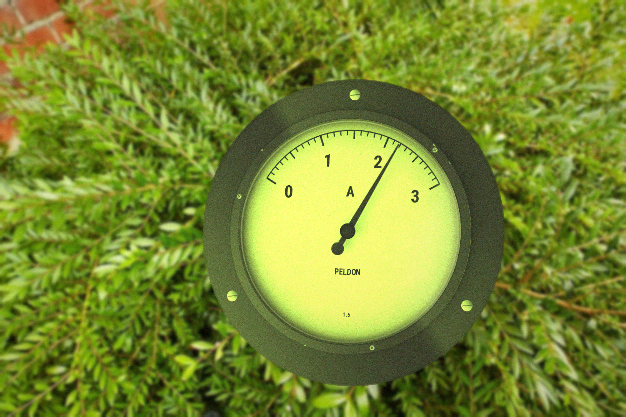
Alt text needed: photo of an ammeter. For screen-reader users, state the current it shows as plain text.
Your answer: 2.2 A
